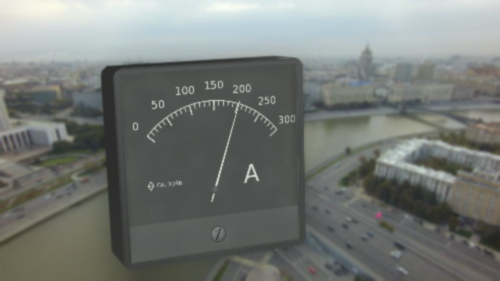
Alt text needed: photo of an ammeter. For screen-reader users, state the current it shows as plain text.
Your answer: 200 A
